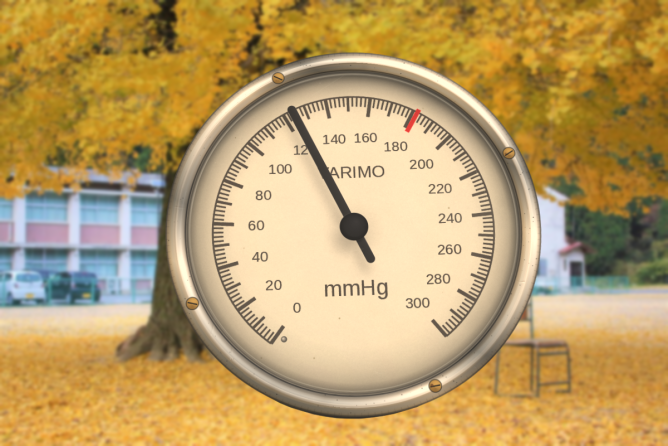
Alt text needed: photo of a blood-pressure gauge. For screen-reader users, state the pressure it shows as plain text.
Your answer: 124 mmHg
